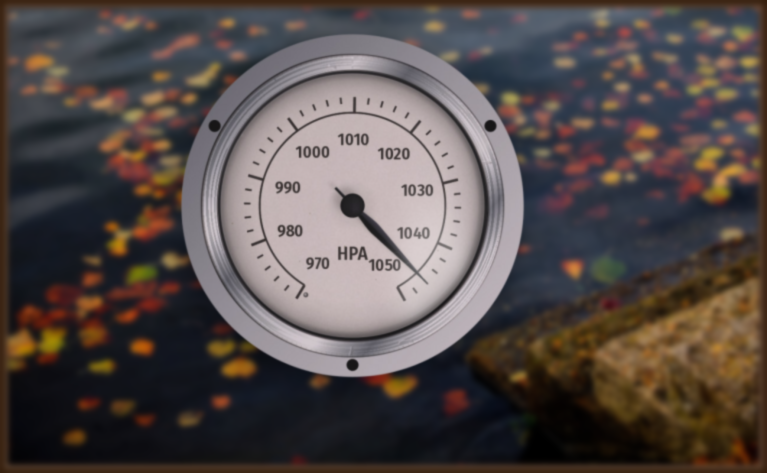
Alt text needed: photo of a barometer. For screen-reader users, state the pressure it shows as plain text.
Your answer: 1046 hPa
